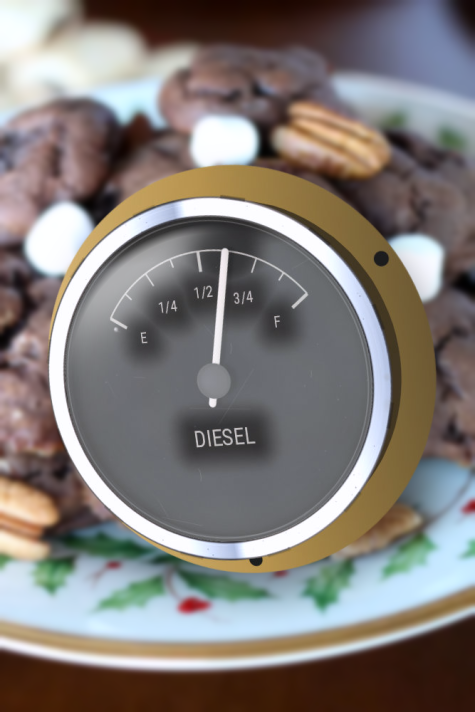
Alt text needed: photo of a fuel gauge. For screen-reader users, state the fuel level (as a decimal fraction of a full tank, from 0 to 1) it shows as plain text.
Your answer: 0.625
